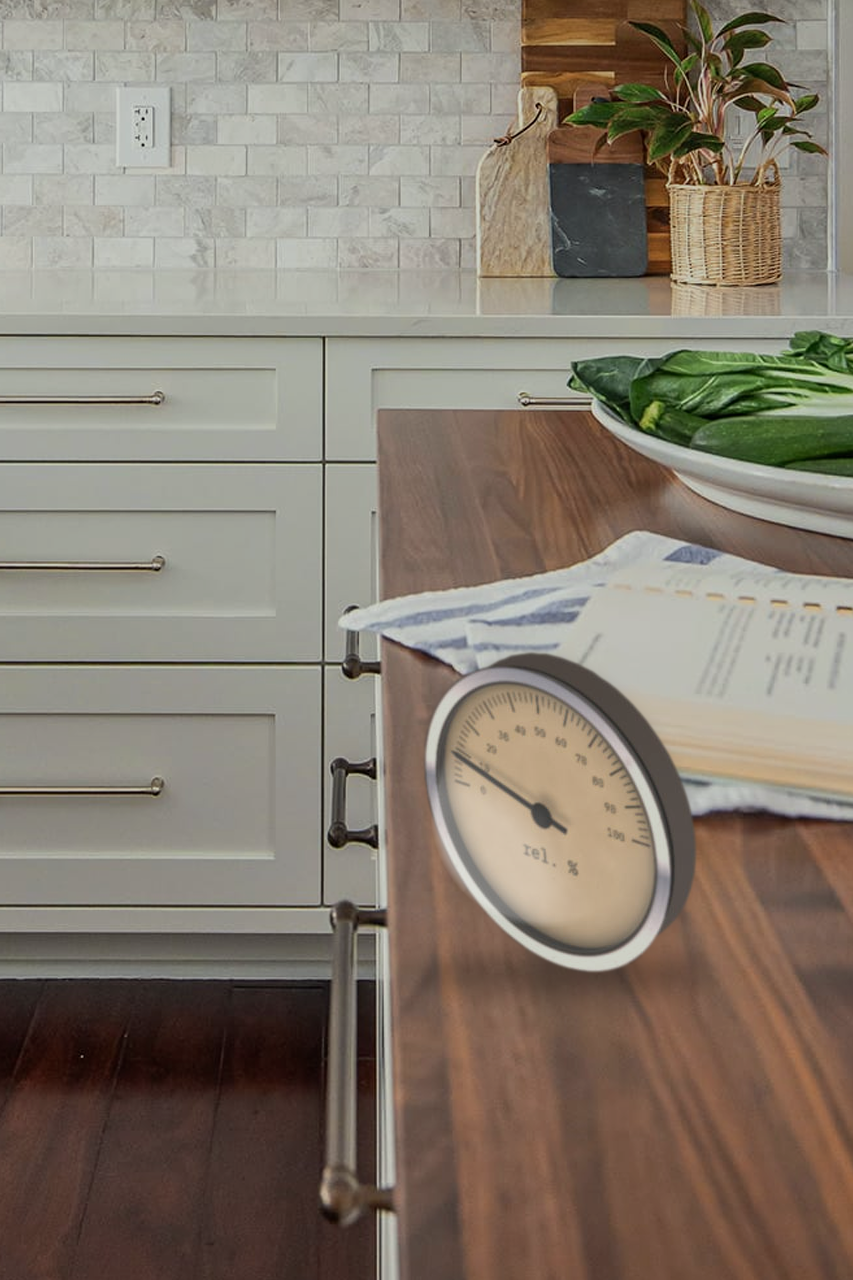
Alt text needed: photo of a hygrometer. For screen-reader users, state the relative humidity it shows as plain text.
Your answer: 10 %
